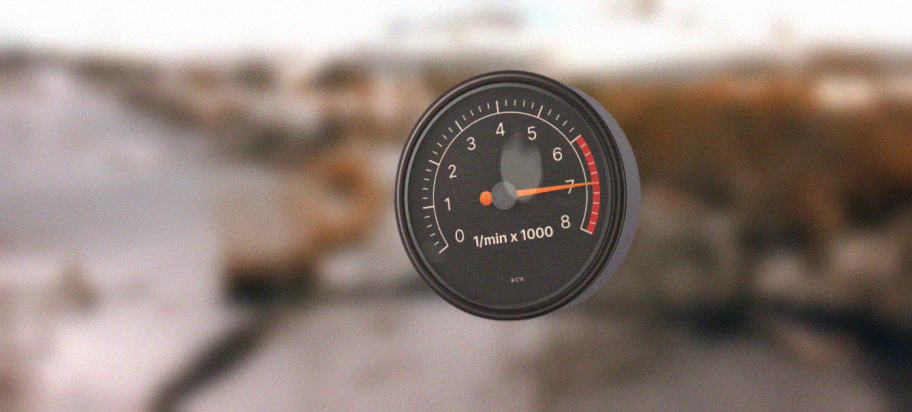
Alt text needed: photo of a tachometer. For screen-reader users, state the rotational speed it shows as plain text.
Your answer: 7000 rpm
